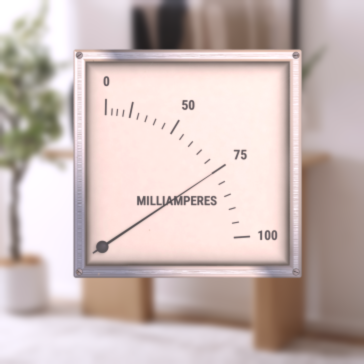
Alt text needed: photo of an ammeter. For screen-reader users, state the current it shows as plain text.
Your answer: 75 mA
